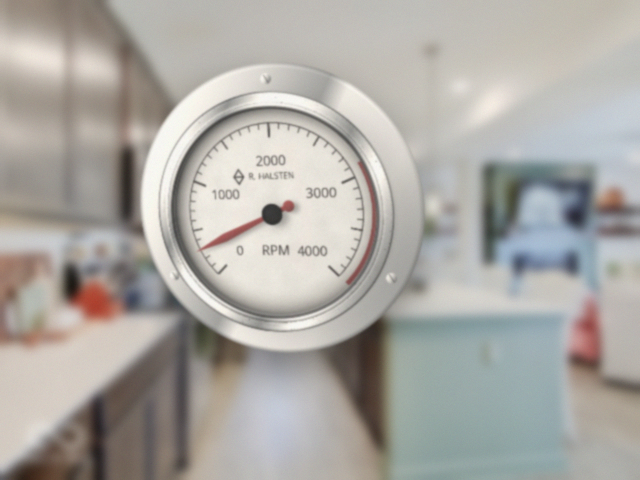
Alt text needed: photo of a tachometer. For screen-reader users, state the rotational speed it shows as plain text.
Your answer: 300 rpm
